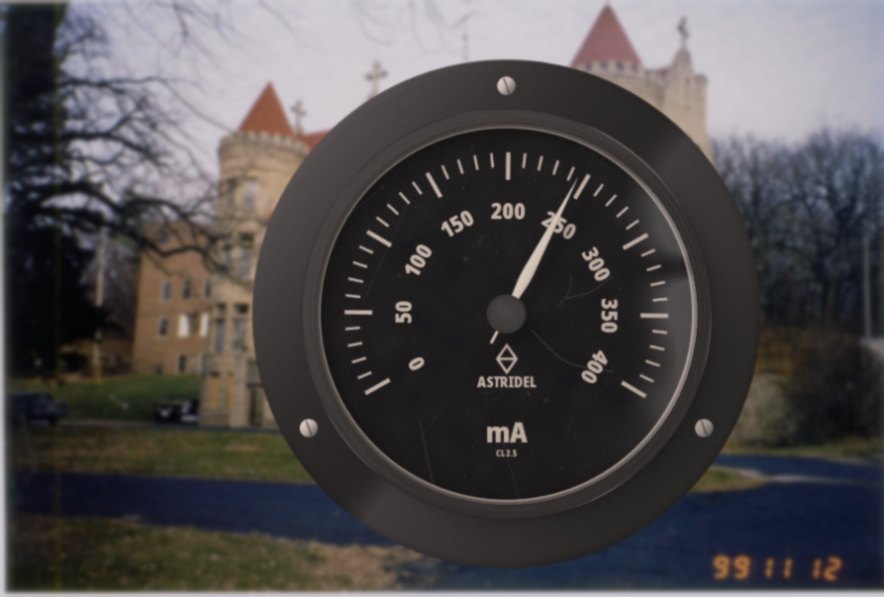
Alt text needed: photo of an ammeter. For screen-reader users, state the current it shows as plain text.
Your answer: 245 mA
